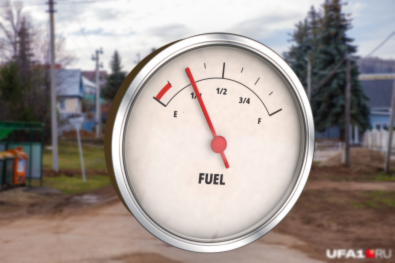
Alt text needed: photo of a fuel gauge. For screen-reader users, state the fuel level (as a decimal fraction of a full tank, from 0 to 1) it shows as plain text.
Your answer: 0.25
